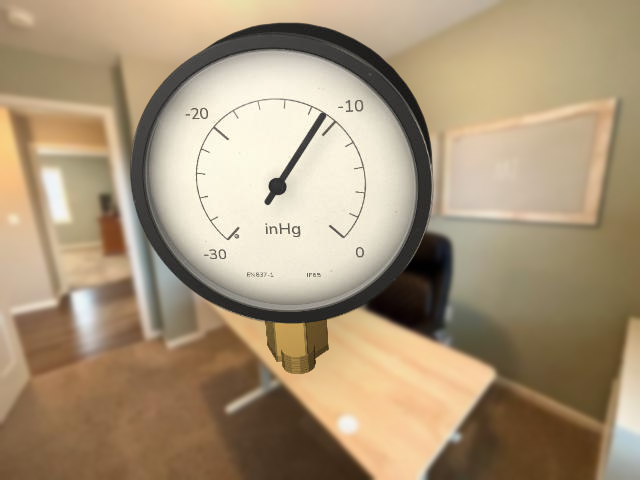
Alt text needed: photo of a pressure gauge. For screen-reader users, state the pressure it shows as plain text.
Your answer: -11 inHg
